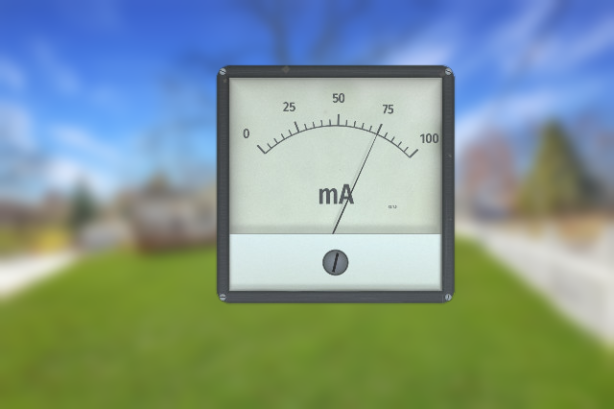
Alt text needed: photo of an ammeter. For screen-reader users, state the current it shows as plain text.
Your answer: 75 mA
